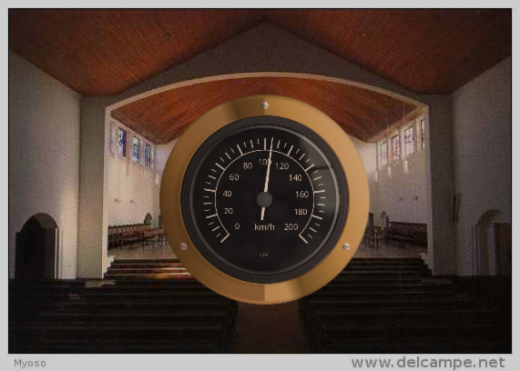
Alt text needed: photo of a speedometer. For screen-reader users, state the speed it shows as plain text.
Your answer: 105 km/h
